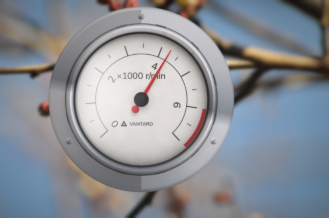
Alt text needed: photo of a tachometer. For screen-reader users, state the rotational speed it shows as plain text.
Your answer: 4250 rpm
